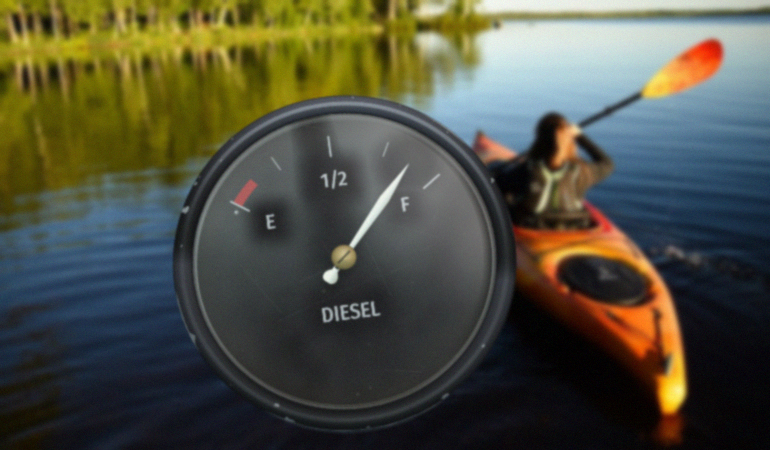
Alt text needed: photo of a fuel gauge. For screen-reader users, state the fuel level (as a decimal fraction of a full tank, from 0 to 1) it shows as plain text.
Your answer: 0.875
